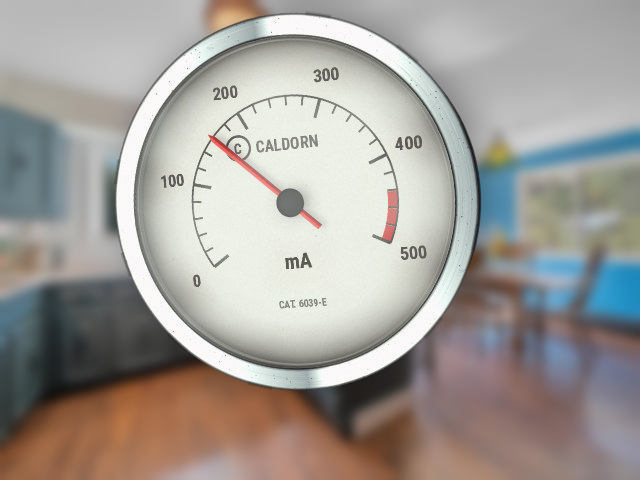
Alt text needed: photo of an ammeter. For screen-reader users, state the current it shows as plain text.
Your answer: 160 mA
